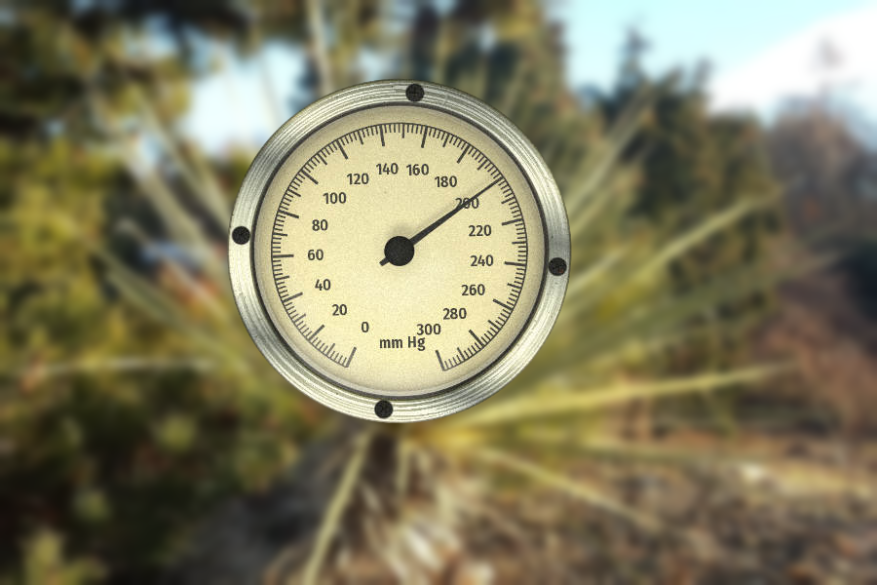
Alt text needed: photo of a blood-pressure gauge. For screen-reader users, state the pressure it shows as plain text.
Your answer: 200 mmHg
